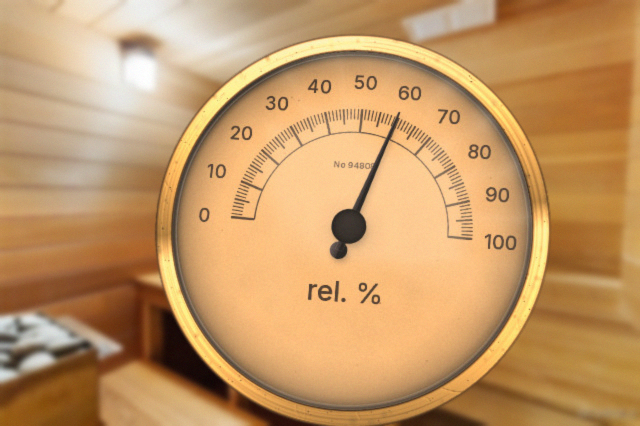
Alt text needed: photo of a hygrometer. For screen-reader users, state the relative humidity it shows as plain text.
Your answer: 60 %
